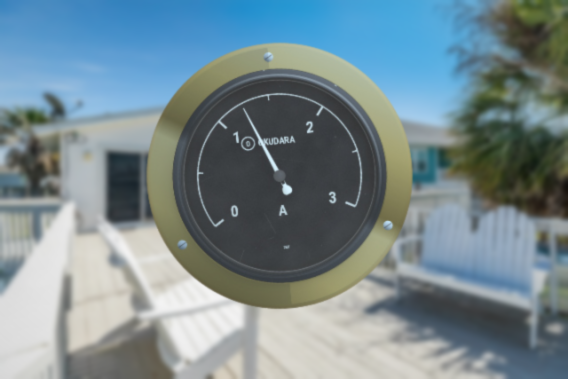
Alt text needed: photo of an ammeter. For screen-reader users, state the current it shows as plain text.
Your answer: 1.25 A
